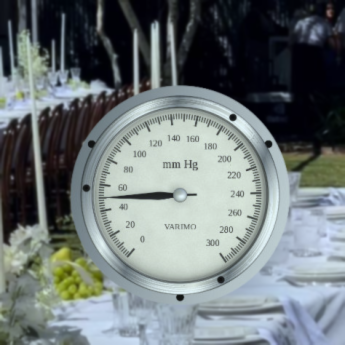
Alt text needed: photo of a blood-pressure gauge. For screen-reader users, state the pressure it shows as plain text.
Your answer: 50 mmHg
